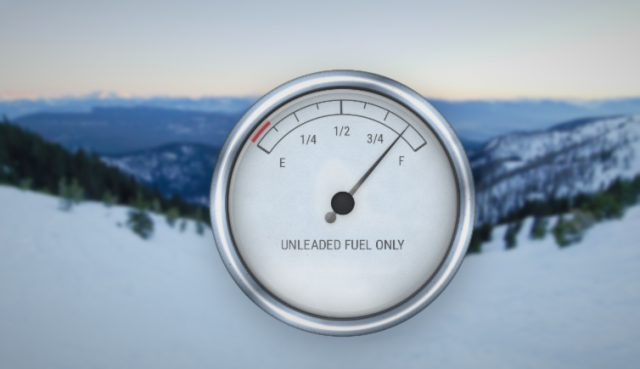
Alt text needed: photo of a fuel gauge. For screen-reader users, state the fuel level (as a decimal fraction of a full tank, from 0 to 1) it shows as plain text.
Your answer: 0.875
